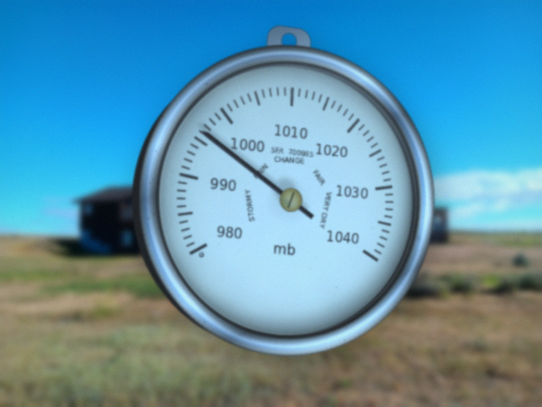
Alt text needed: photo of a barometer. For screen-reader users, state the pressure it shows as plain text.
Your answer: 996 mbar
